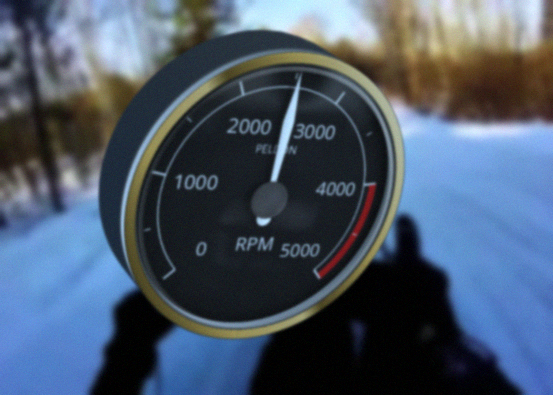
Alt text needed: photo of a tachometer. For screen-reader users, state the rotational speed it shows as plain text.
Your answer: 2500 rpm
